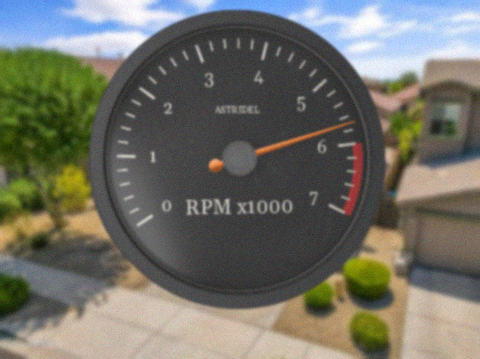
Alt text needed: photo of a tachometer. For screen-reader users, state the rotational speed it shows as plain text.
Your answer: 5700 rpm
